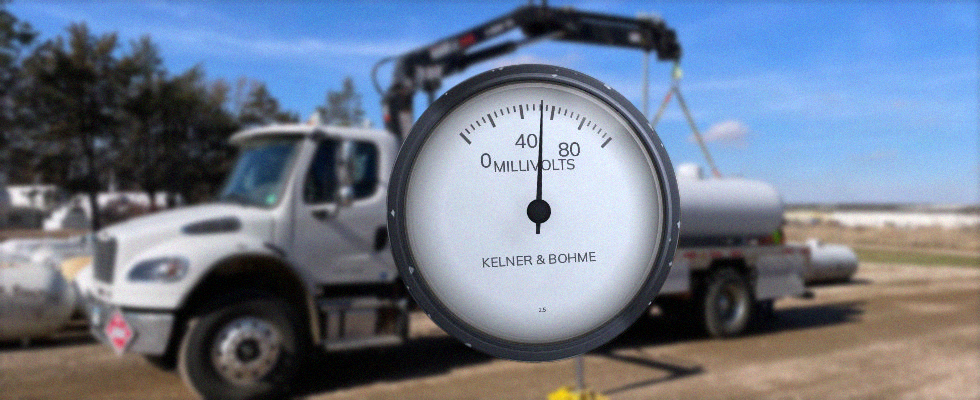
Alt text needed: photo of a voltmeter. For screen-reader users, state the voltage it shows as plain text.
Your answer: 52 mV
